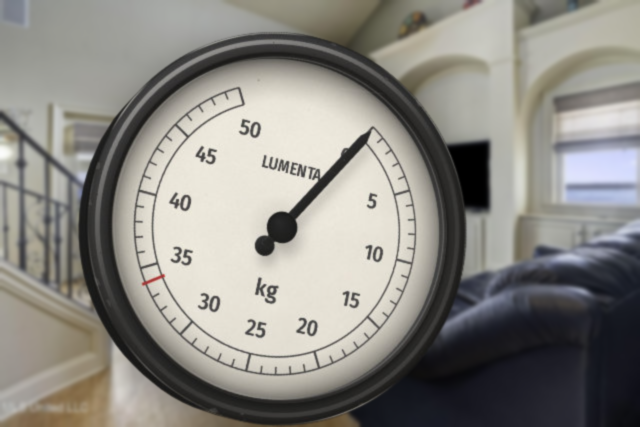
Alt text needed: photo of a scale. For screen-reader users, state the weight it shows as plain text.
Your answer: 0 kg
